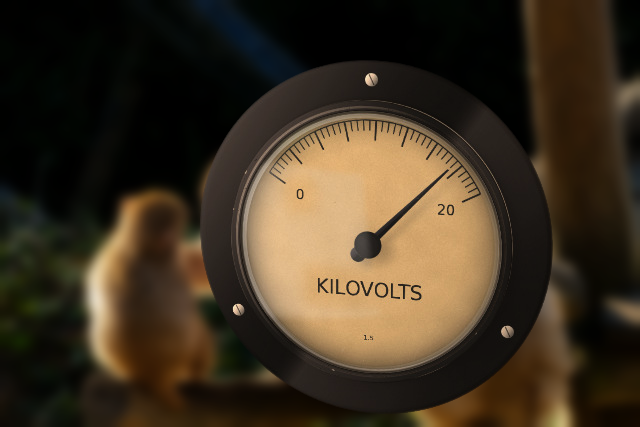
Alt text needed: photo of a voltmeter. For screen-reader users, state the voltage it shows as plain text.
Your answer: 17 kV
